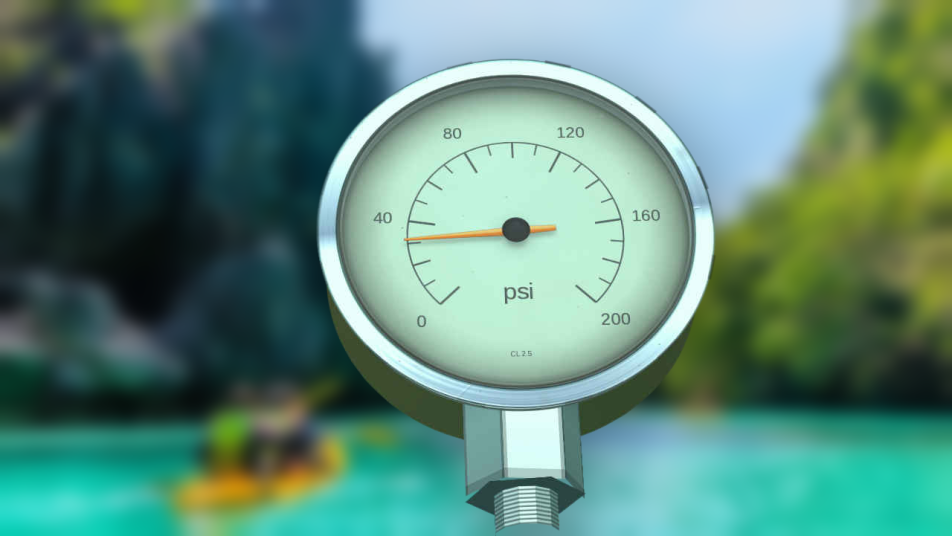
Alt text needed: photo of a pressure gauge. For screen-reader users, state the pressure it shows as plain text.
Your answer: 30 psi
